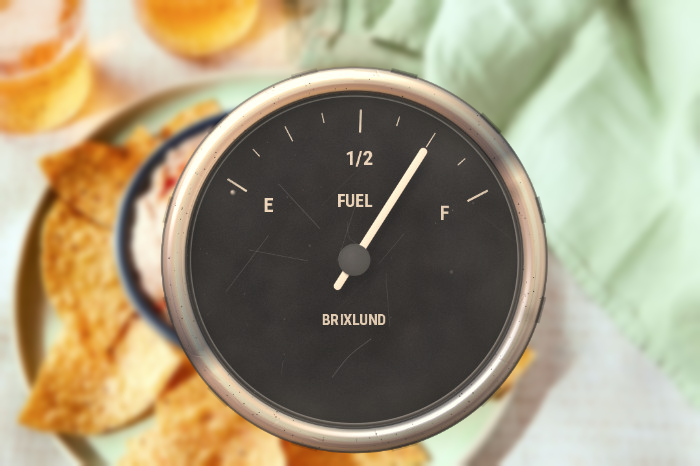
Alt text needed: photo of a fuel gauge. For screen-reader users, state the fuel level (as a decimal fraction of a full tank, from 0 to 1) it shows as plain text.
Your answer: 0.75
